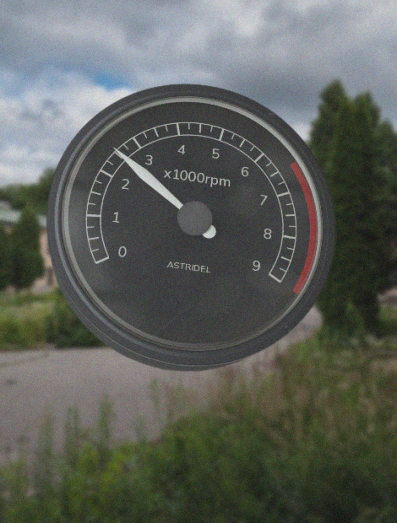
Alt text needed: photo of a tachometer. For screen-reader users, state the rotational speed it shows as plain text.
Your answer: 2500 rpm
